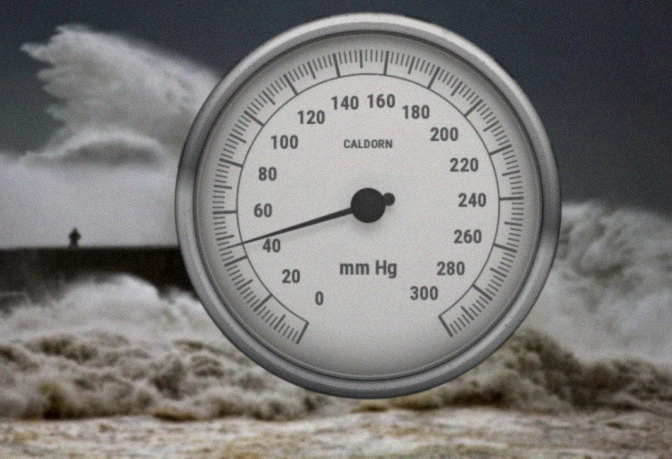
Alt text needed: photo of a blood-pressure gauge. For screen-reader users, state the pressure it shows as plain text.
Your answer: 46 mmHg
